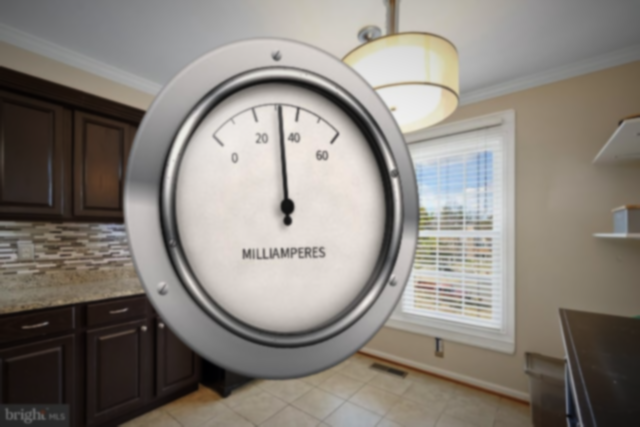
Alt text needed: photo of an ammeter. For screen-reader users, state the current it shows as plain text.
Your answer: 30 mA
